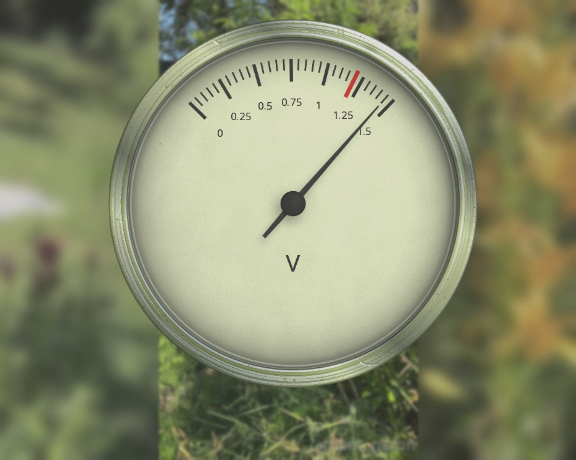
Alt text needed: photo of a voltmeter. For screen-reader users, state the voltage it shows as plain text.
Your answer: 1.45 V
